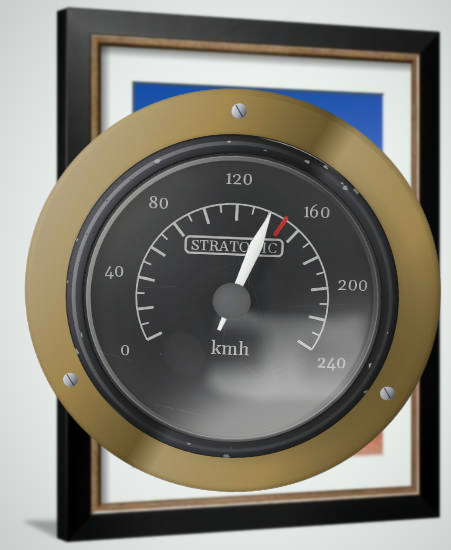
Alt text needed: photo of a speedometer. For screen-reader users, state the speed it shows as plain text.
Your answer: 140 km/h
